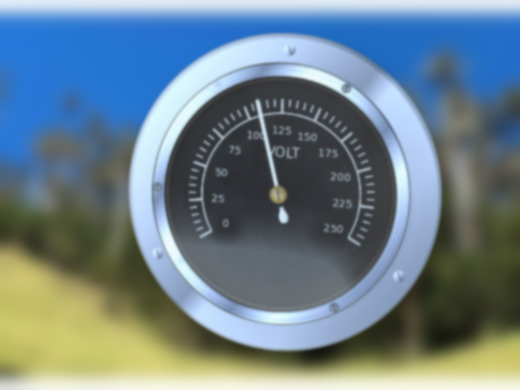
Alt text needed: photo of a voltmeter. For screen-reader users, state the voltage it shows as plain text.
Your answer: 110 V
